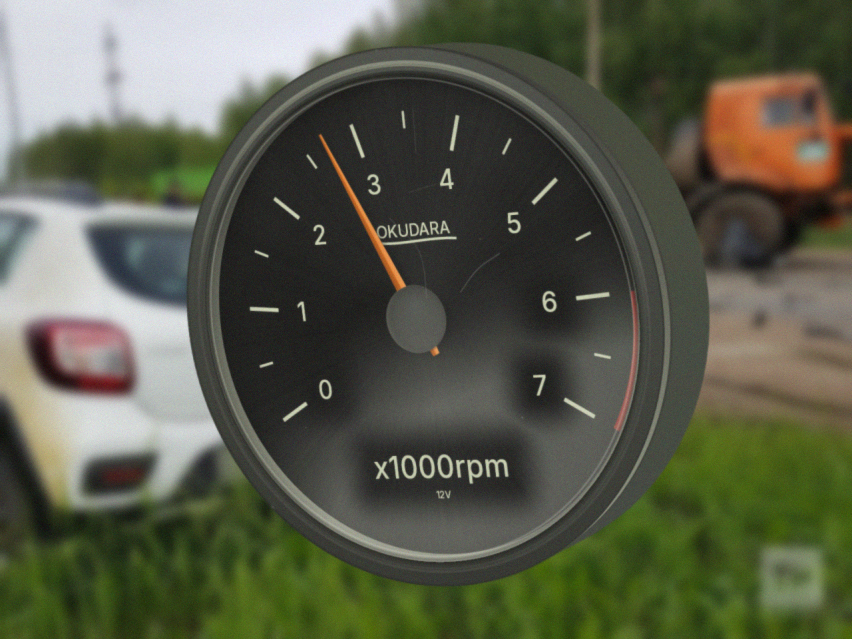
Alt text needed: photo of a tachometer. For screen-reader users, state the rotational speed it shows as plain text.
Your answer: 2750 rpm
